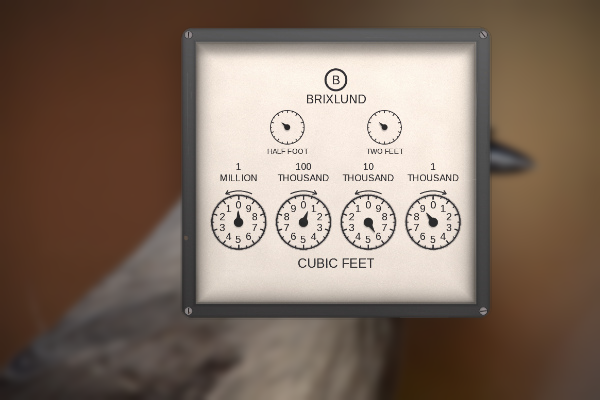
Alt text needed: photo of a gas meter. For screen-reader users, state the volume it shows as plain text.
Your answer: 5900 ft³
